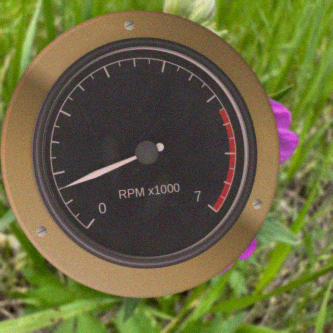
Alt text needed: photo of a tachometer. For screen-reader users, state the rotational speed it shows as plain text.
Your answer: 750 rpm
